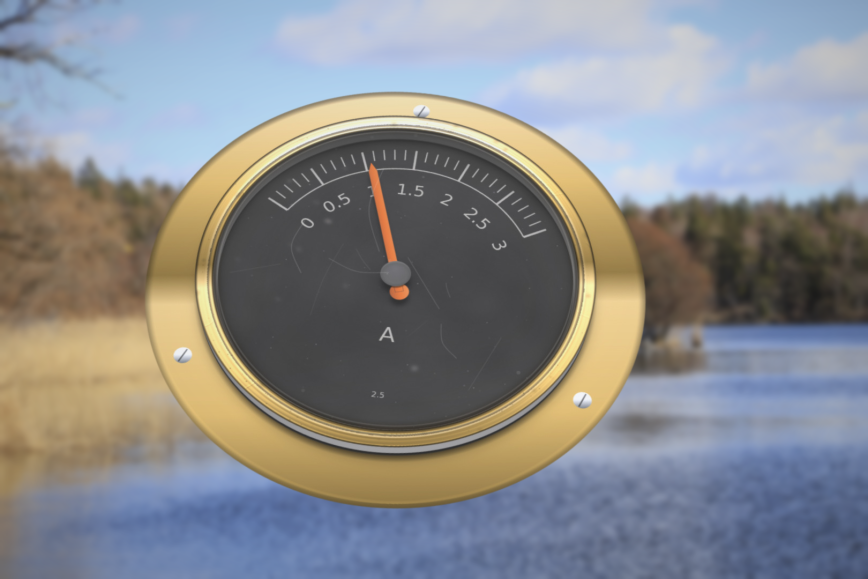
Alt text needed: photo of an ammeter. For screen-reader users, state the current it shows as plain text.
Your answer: 1.05 A
